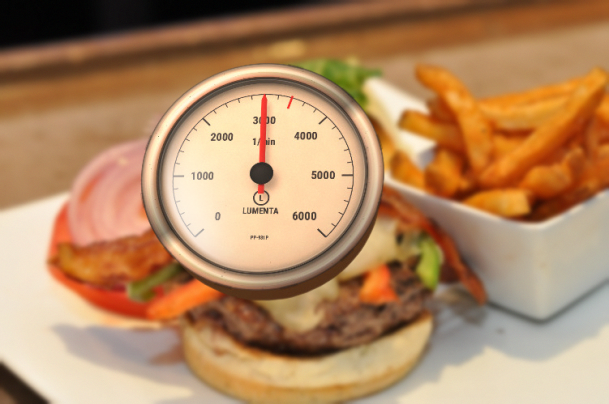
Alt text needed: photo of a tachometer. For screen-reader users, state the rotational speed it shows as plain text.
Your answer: 3000 rpm
